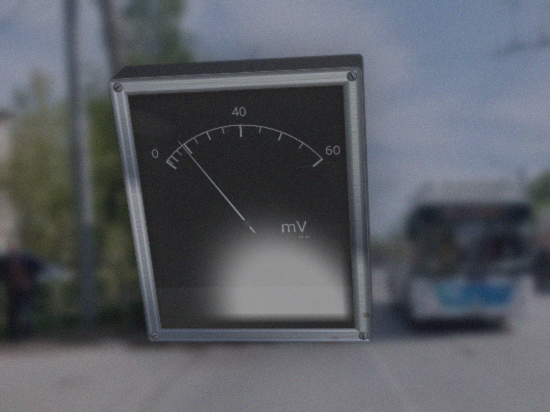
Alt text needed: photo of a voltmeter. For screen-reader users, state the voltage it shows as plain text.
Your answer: 20 mV
